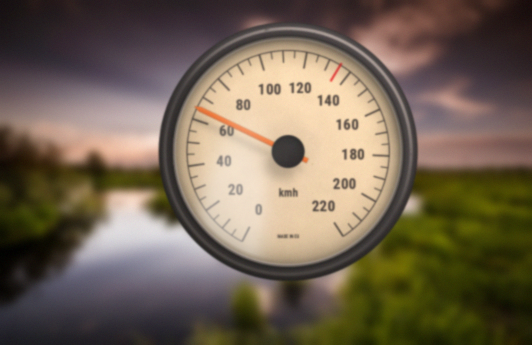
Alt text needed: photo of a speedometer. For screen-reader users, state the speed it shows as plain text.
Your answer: 65 km/h
